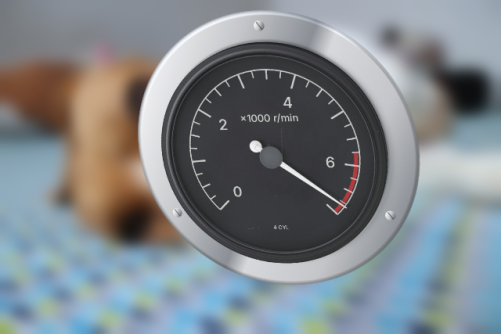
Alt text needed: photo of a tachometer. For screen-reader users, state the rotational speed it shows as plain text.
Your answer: 6750 rpm
